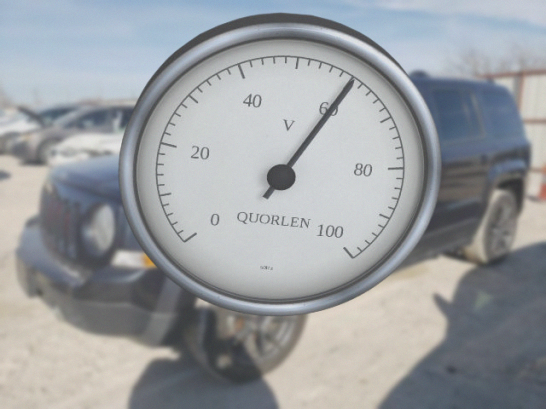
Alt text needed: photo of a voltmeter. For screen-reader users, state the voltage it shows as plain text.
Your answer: 60 V
